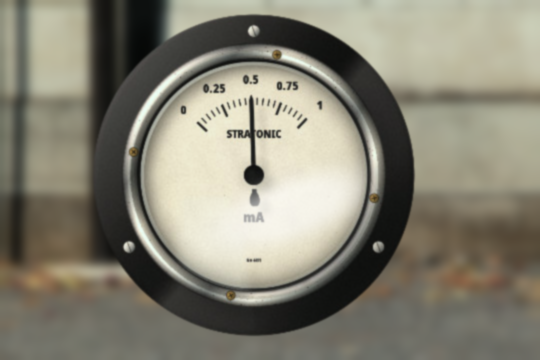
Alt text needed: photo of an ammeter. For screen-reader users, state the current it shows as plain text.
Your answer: 0.5 mA
